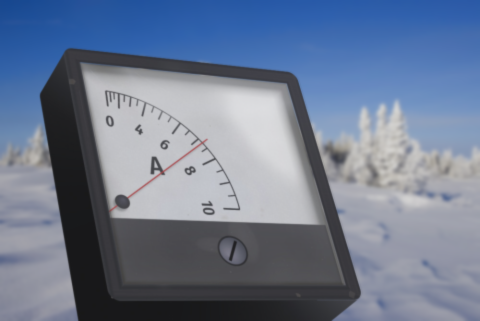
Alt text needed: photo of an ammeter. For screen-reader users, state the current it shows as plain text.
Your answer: 7.25 A
